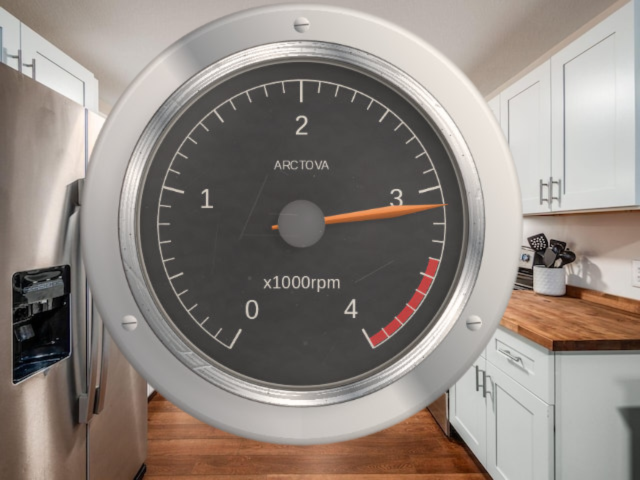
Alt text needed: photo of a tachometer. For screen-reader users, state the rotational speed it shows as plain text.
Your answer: 3100 rpm
